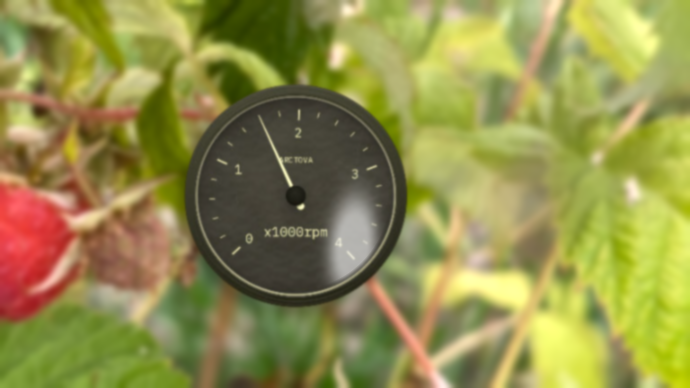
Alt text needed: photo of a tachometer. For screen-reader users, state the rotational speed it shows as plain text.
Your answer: 1600 rpm
